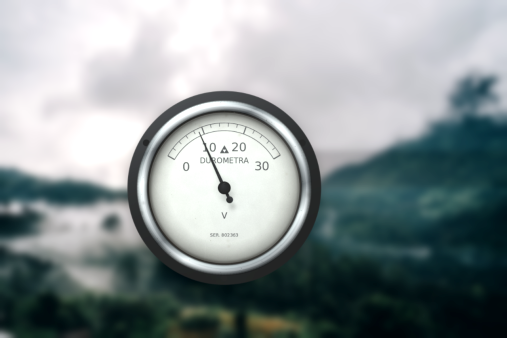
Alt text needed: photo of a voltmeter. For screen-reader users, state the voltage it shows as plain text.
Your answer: 9 V
